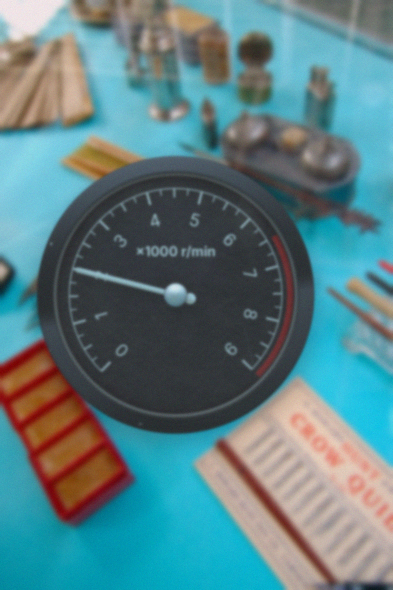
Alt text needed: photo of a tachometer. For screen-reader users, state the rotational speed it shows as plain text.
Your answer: 2000 rpm
